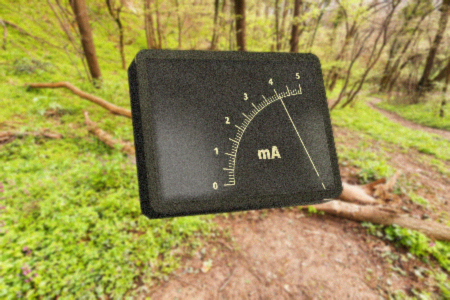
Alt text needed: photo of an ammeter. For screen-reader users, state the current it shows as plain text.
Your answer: 4 mA
